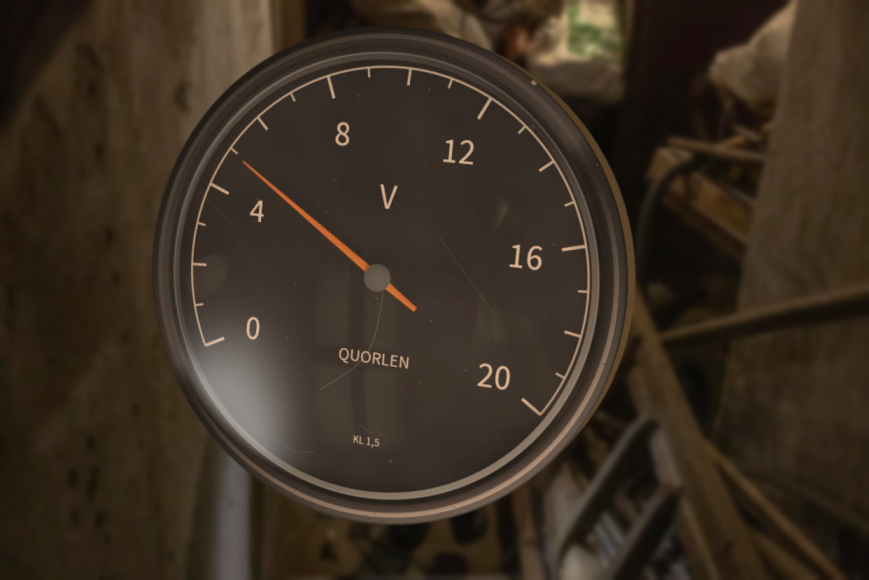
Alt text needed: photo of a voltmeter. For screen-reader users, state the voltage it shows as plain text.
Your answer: 5 V
